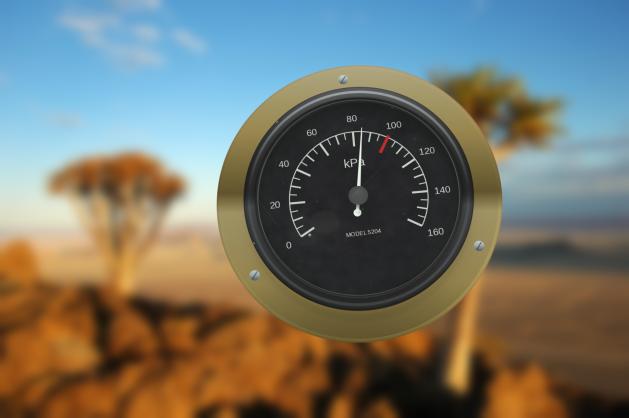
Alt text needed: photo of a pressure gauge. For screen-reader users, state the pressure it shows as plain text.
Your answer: 85 kPa
